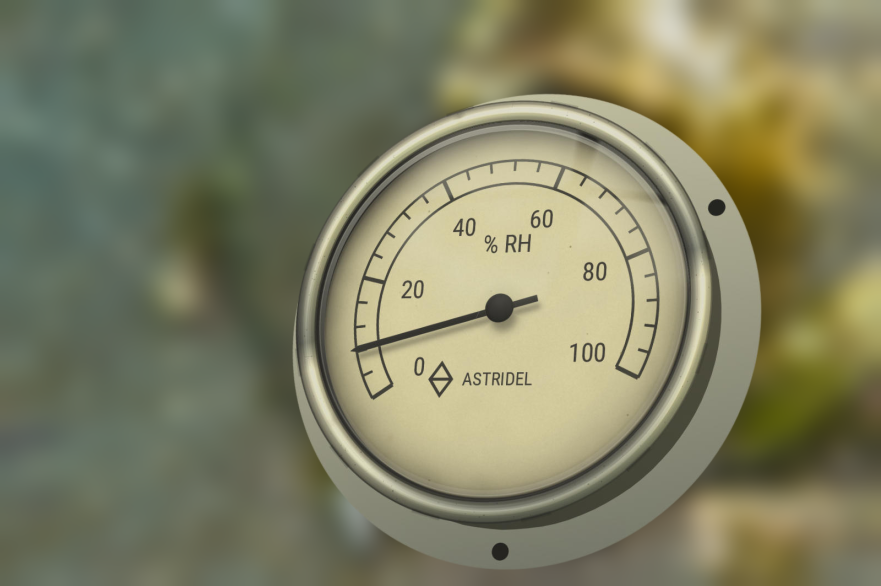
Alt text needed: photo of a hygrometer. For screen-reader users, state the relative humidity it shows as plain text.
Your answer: 8 %
